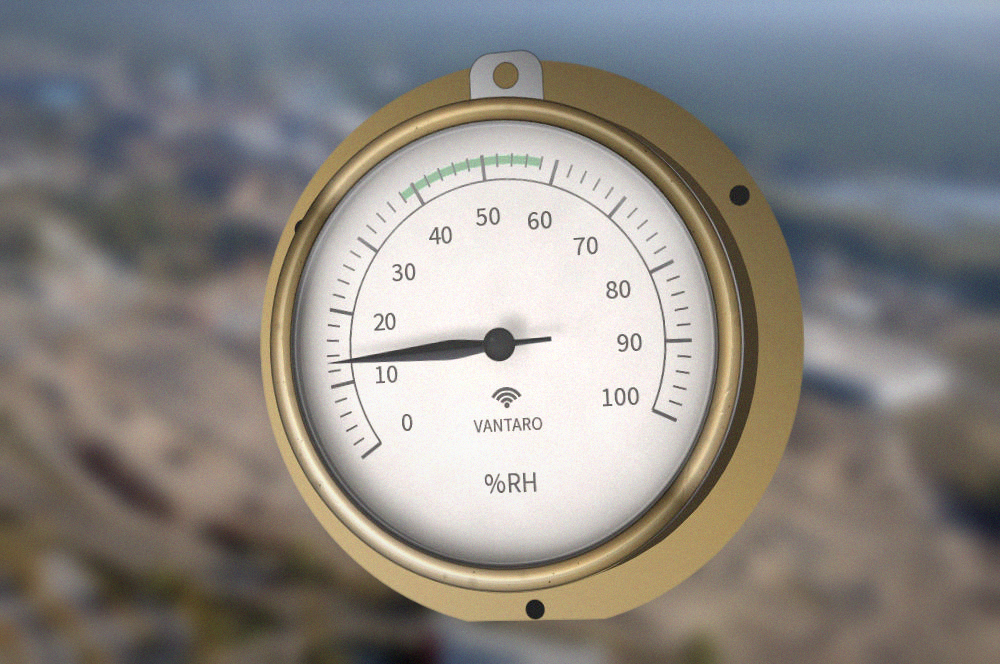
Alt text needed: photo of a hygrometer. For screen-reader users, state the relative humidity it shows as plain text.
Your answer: 13 %
